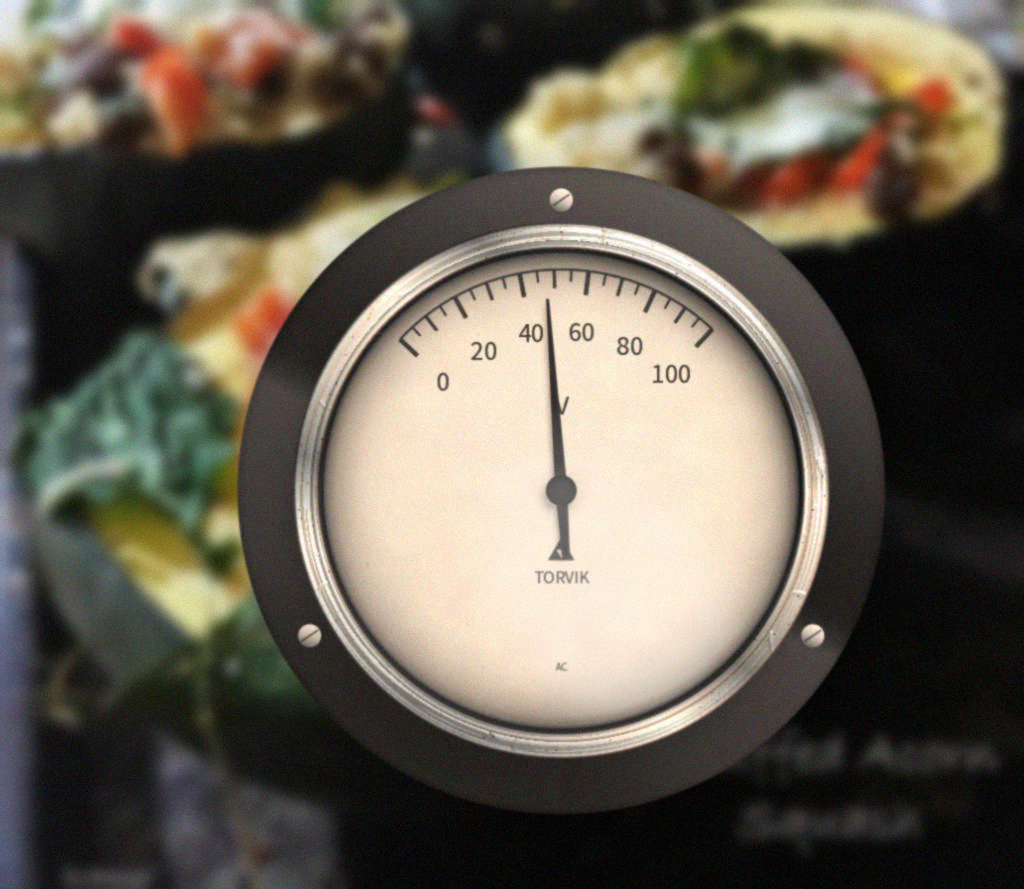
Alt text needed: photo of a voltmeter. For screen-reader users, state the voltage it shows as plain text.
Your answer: 47.5 V
